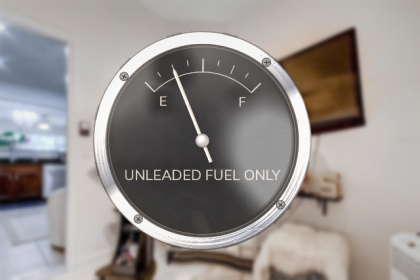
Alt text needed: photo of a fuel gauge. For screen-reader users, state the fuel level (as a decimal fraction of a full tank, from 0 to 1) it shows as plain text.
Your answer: 0.25
